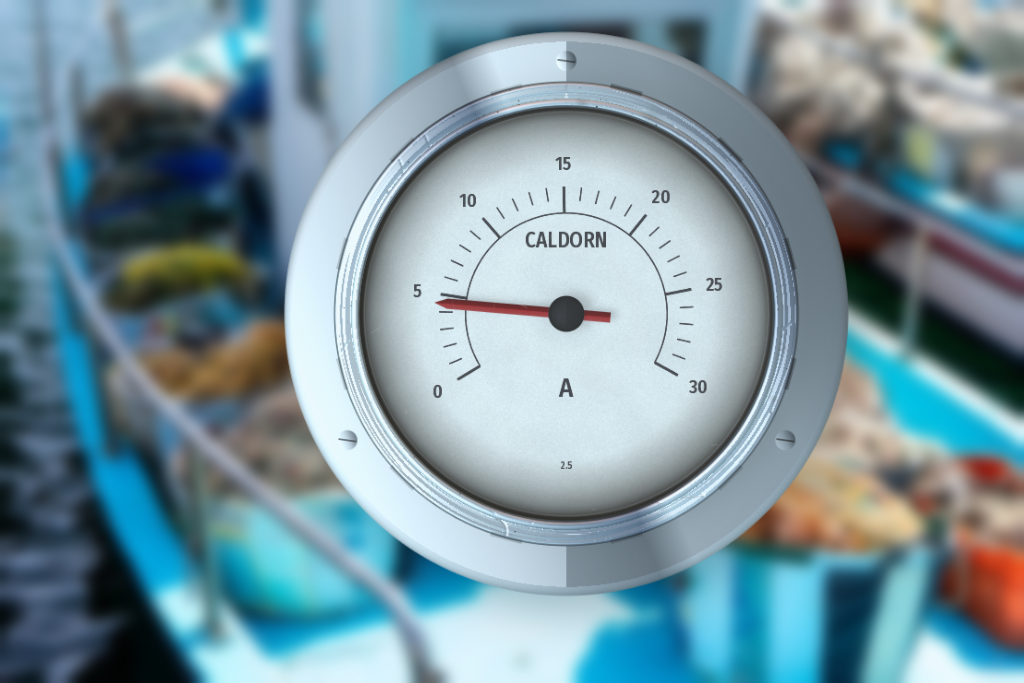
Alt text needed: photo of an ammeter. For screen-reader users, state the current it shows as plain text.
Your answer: 4.5 A
